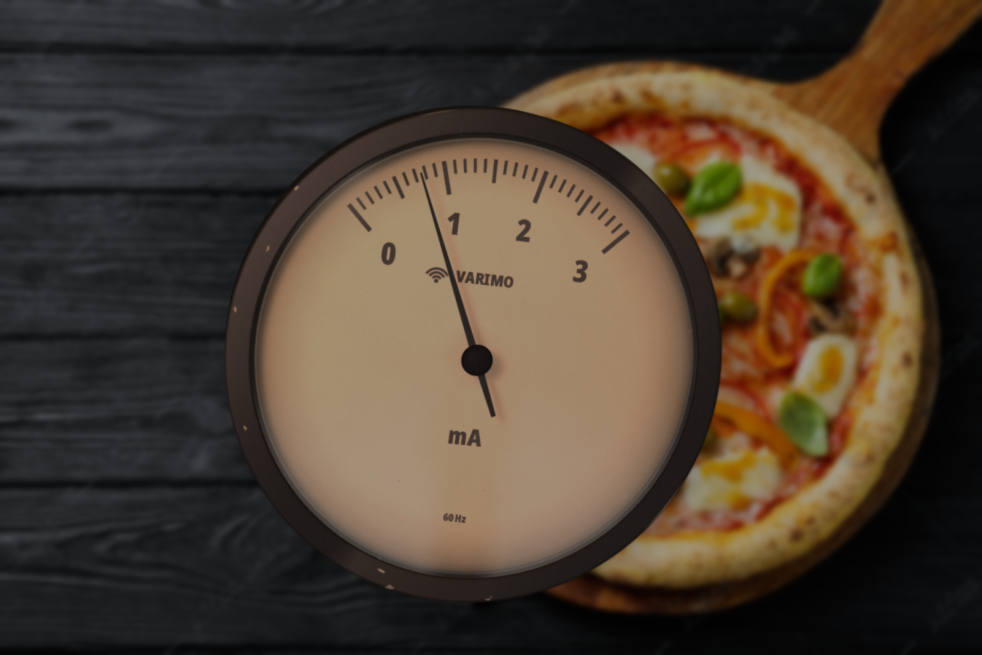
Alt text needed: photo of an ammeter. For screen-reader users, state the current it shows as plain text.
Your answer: 0.75 mA
